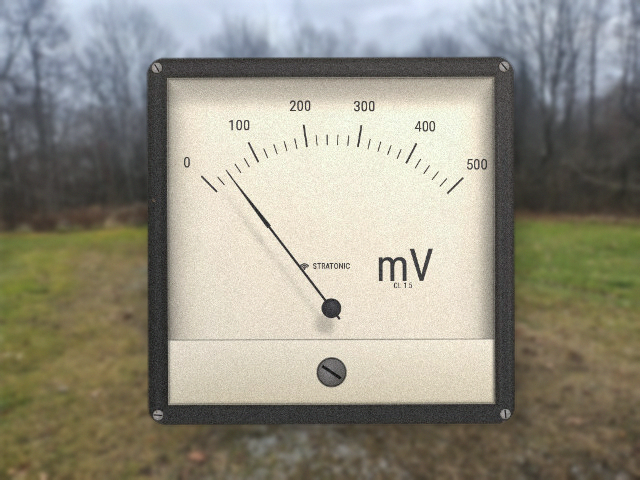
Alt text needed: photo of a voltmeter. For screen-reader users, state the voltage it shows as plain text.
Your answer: 40 mV
